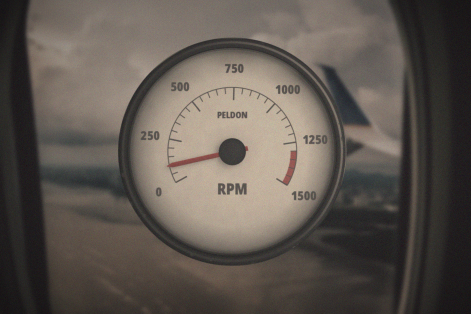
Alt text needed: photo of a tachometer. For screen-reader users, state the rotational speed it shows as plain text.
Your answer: 100 rpm
